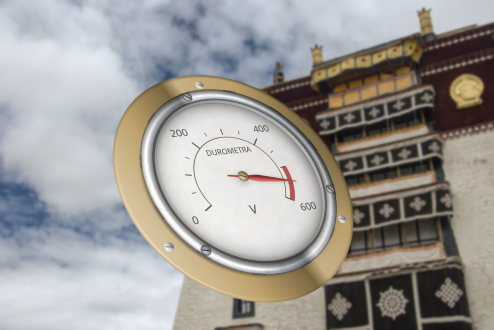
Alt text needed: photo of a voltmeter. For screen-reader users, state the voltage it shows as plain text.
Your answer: 550 V
